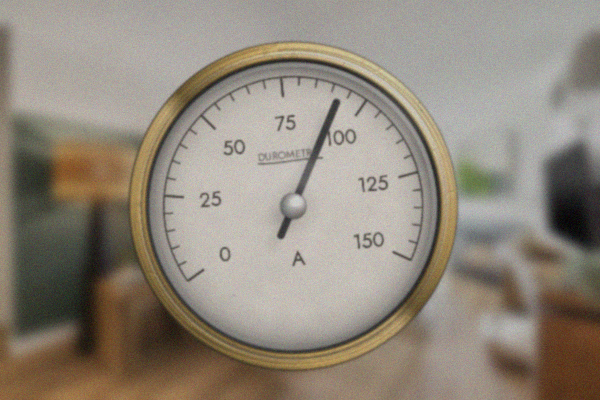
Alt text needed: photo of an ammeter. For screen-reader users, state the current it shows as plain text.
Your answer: 92.5 A
